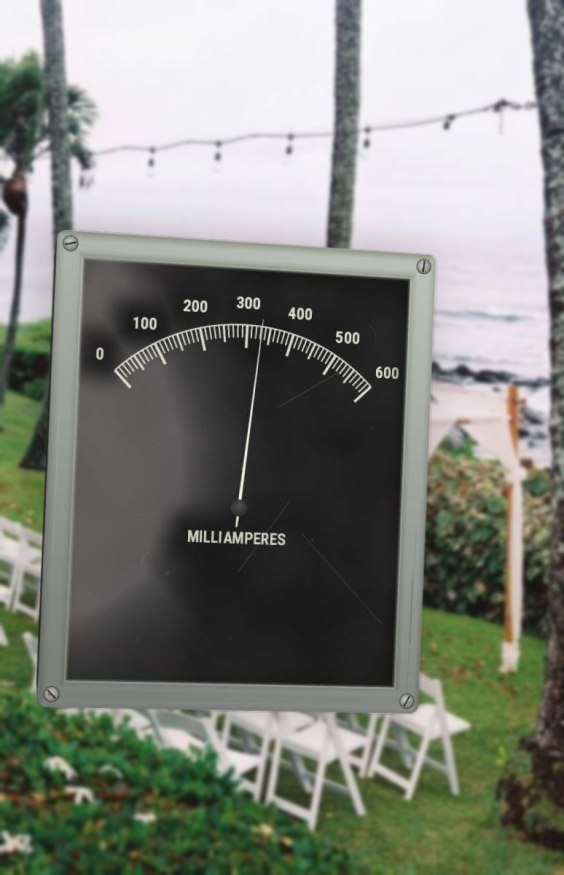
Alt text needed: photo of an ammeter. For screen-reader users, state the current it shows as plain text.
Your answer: 330 mA
